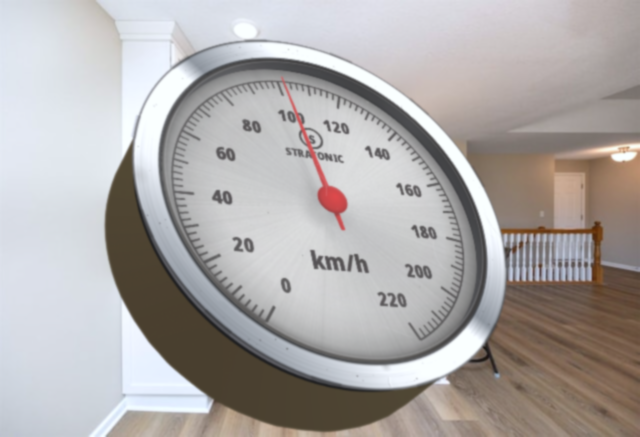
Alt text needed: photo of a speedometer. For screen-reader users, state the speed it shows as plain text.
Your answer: 100 km/h
